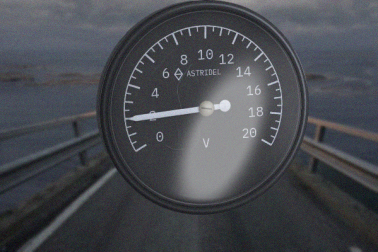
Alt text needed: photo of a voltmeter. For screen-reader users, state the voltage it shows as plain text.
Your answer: 2 V
